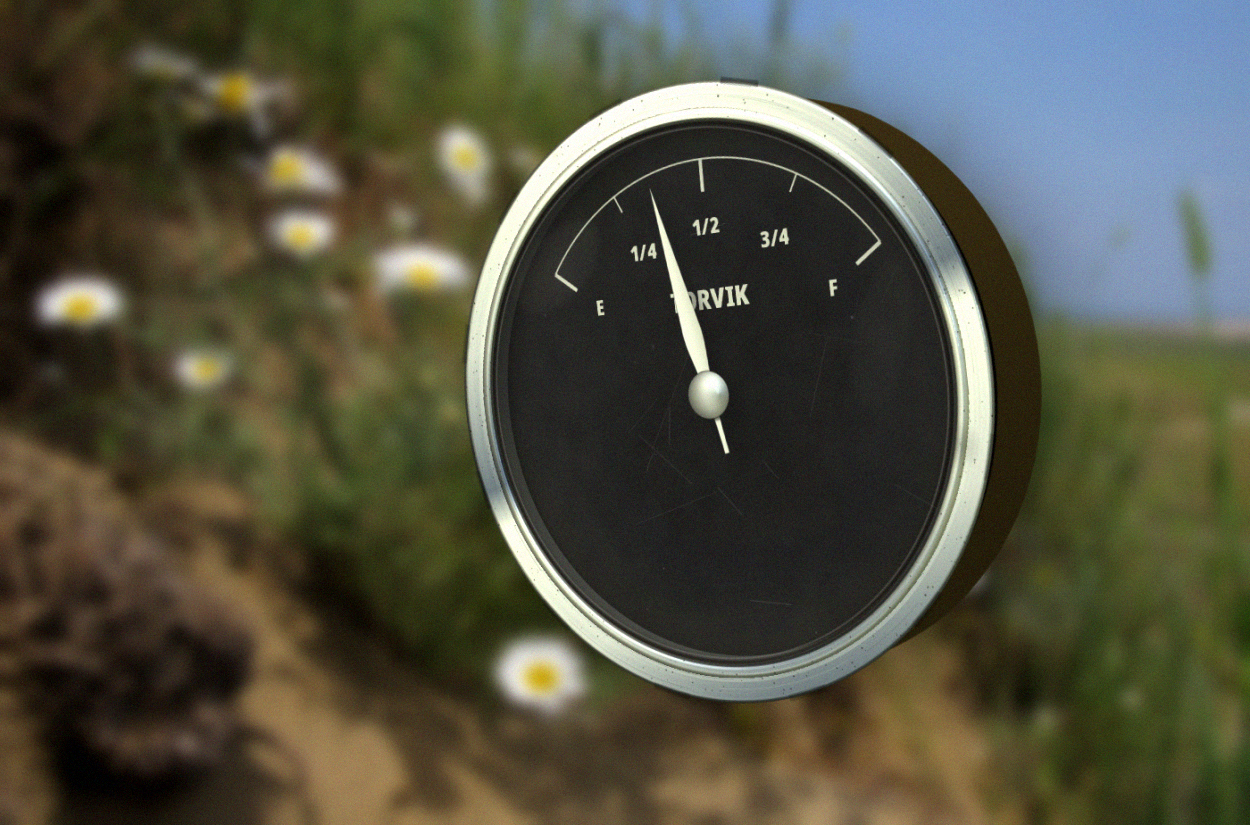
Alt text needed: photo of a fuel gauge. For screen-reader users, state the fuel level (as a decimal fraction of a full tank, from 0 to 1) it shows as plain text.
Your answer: 0.375
